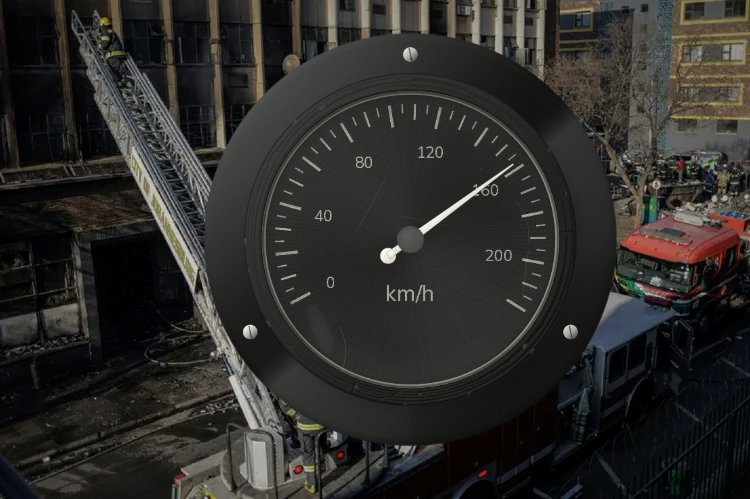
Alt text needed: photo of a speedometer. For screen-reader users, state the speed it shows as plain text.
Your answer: 157.5 km/h
